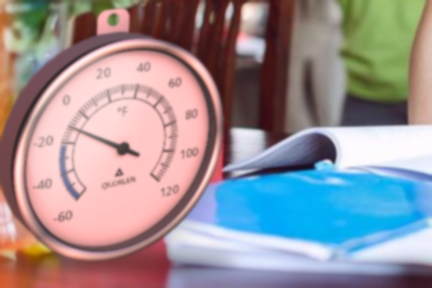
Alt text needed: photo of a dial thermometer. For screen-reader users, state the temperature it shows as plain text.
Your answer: -10 °F
